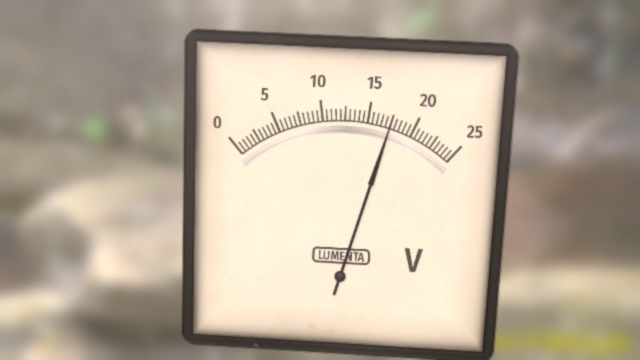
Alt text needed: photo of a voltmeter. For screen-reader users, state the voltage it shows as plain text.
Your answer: 17.5 V
